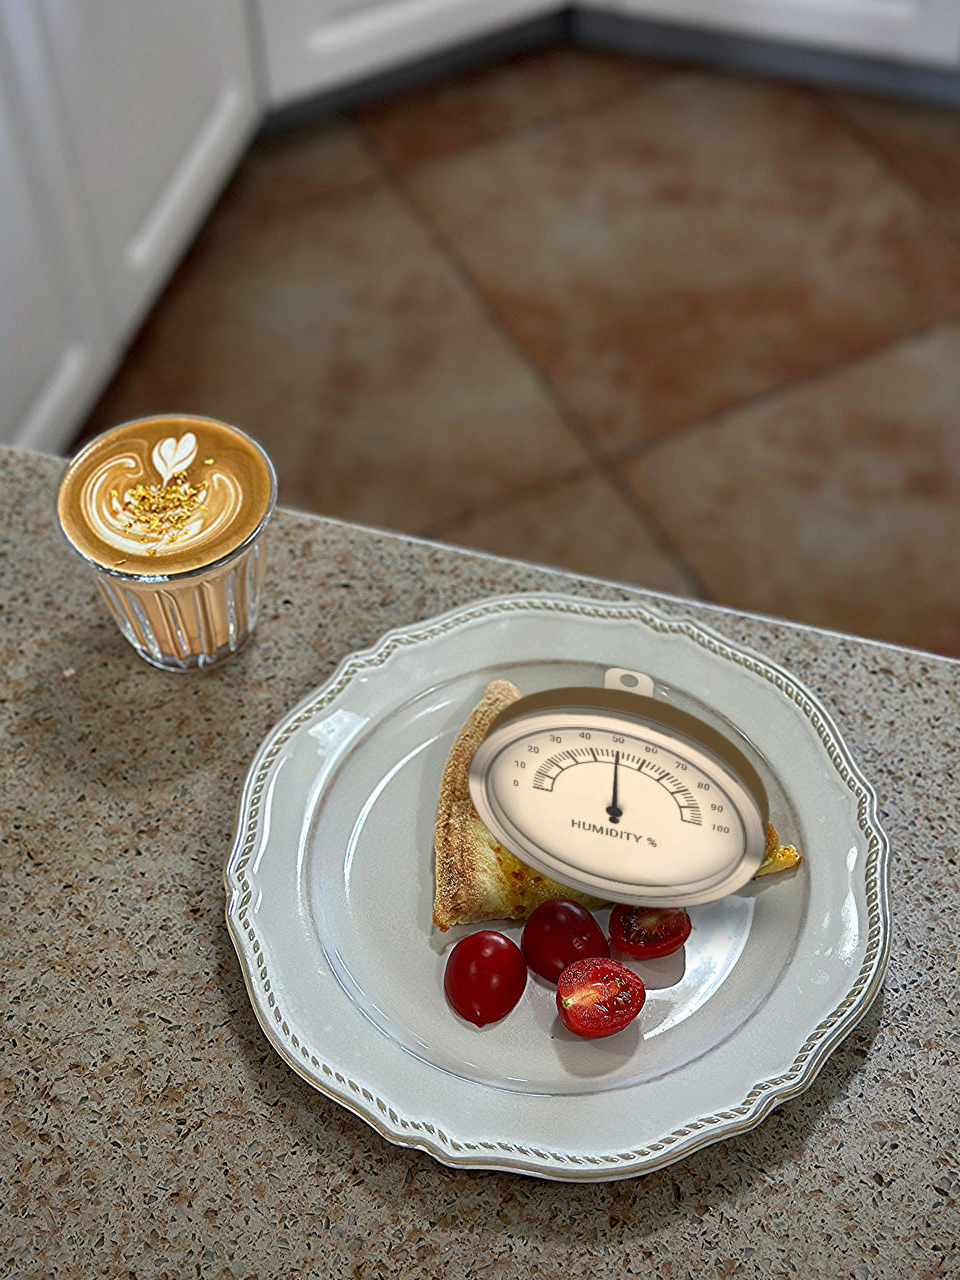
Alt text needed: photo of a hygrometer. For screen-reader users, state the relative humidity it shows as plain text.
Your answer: 50 %
